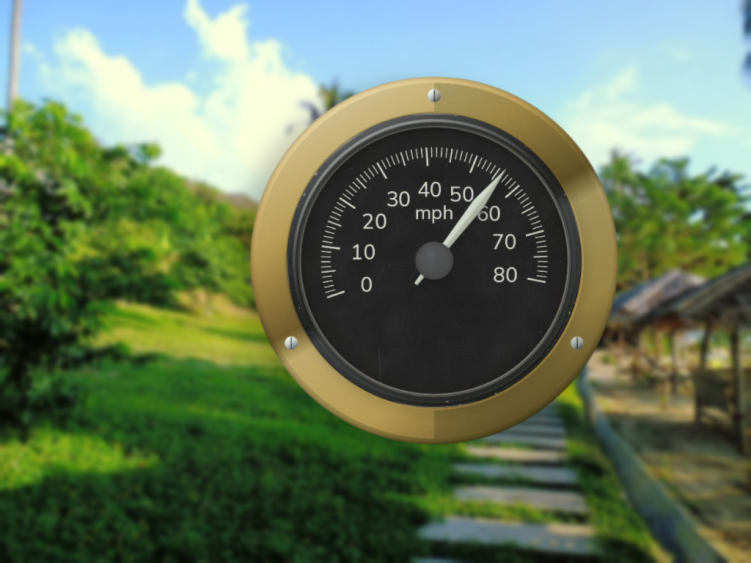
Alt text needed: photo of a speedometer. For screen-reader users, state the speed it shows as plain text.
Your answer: 56 mph
